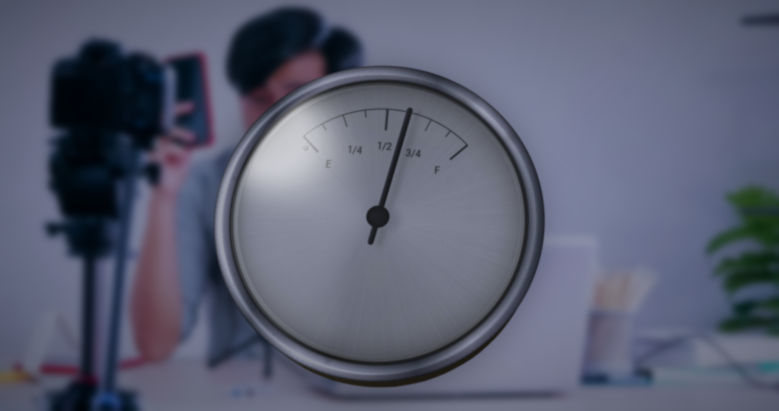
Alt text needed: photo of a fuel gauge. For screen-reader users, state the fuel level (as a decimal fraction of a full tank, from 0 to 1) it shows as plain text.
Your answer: 0.625
